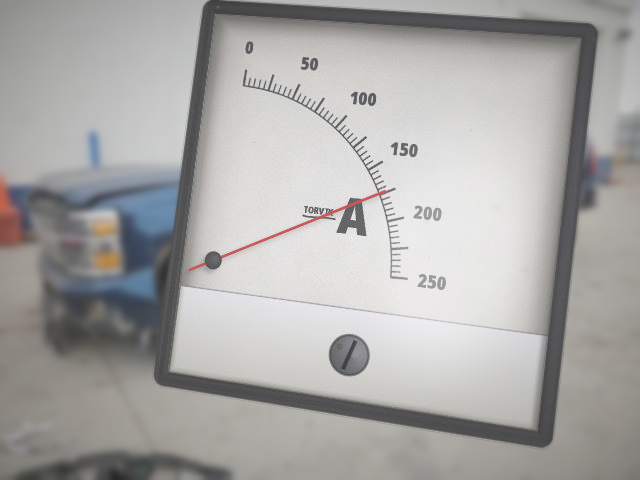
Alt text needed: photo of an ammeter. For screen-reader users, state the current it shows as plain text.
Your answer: 175 A
